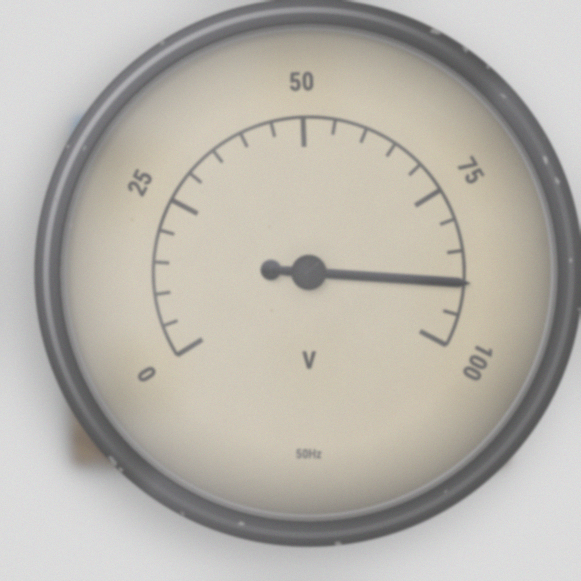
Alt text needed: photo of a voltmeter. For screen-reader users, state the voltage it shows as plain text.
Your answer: 90 V
